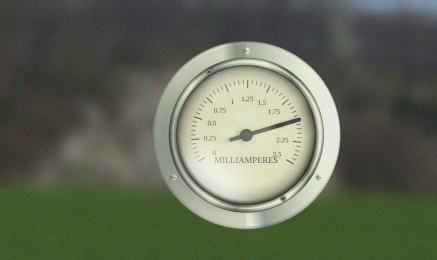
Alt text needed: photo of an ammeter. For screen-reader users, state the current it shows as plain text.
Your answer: 2 mA
